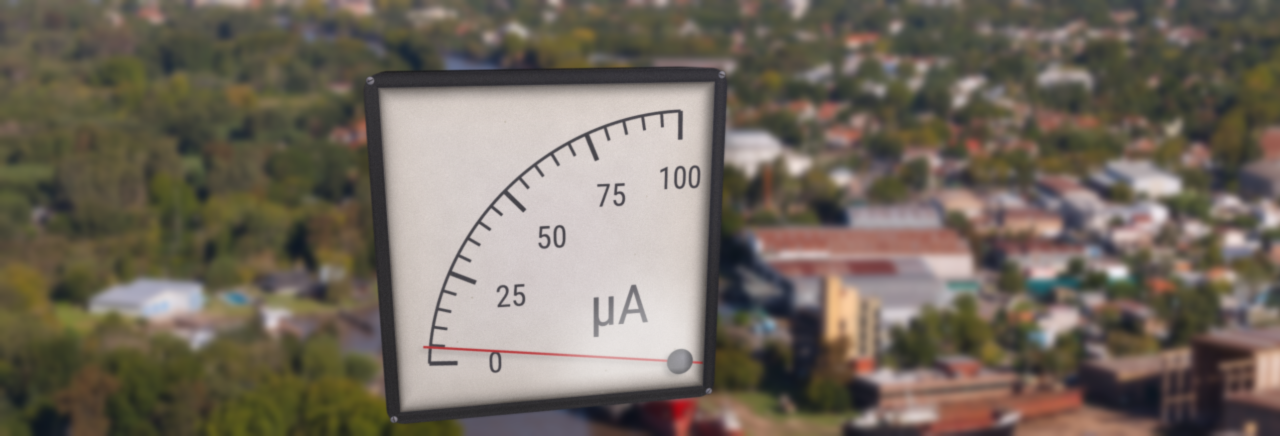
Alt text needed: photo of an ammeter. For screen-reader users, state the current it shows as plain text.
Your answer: 5 µA
